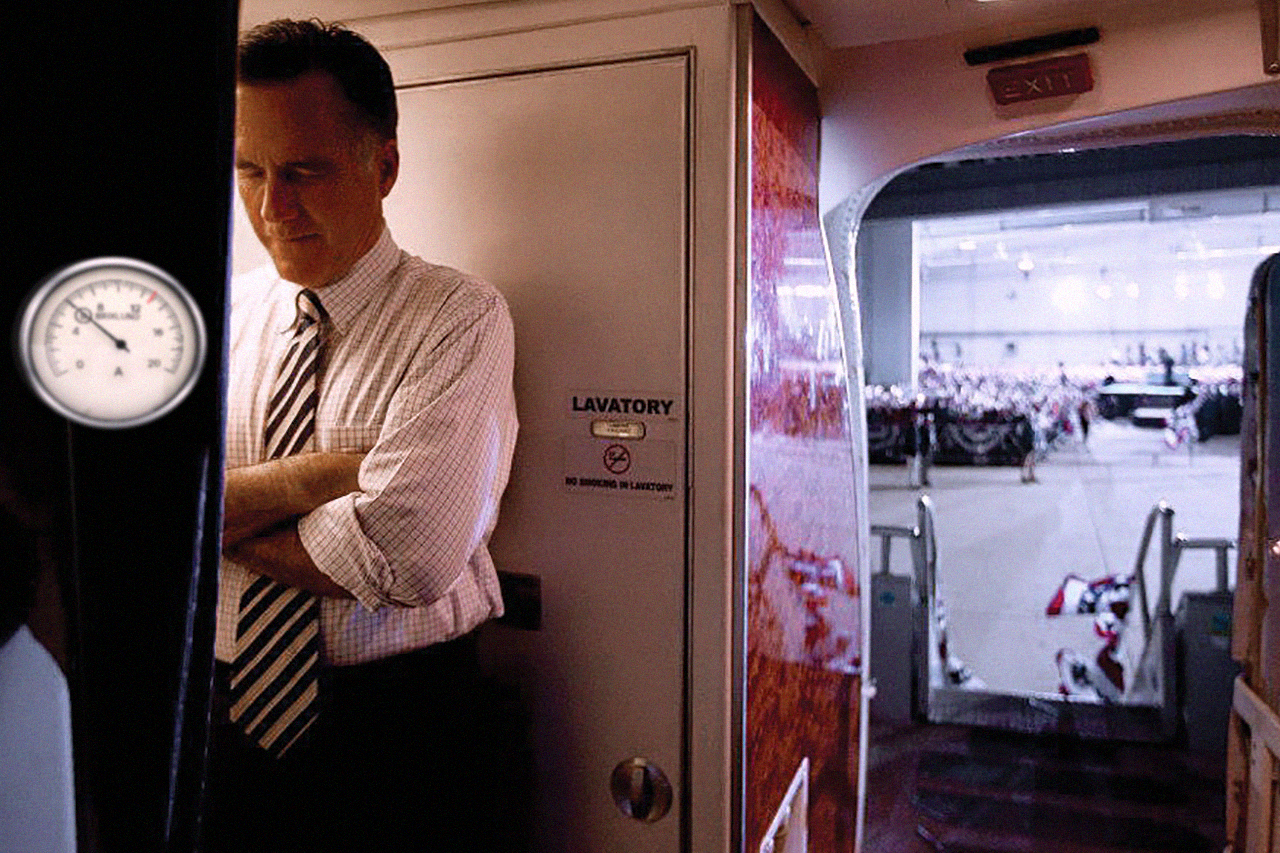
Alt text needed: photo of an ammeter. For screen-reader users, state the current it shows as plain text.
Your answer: 6 A
